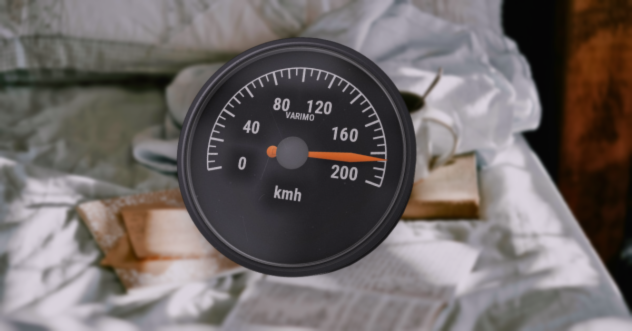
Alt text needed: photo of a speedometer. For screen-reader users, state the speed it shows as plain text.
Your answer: 185 km/h
